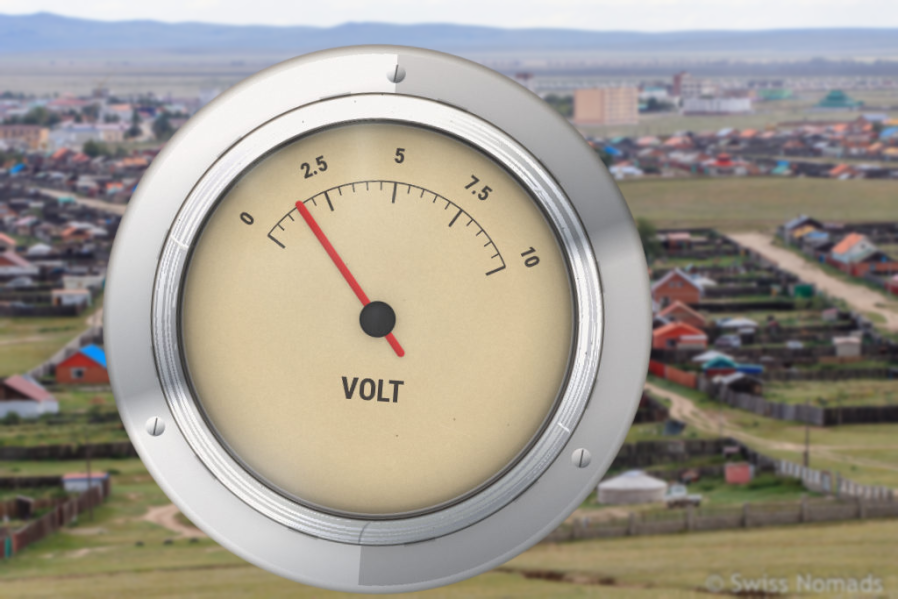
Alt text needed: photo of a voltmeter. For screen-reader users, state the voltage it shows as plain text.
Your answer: 1.5 V
